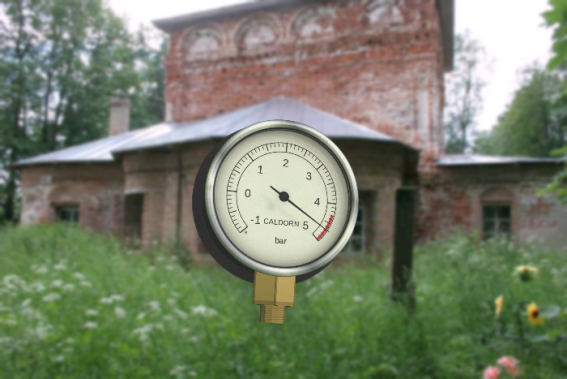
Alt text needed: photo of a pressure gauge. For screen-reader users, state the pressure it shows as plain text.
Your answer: 4.7 bar
